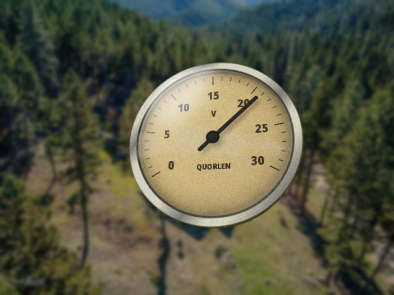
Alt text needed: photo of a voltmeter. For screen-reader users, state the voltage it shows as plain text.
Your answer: 21 V
